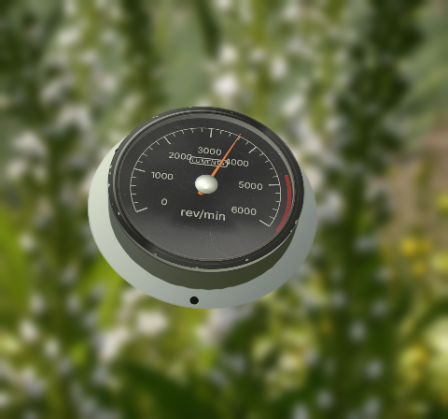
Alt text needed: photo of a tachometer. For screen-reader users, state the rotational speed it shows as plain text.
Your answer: 3600 rpm
